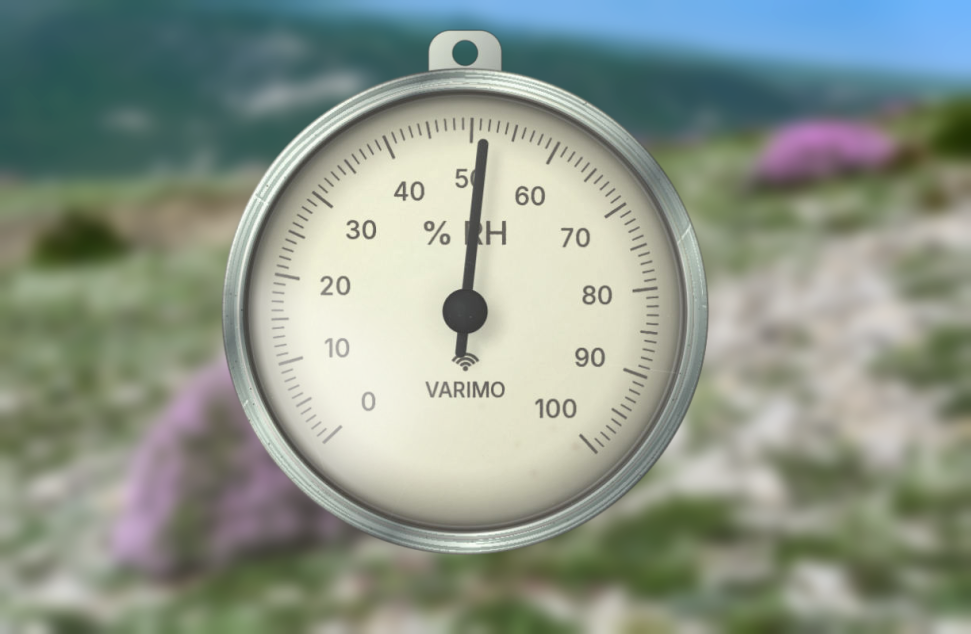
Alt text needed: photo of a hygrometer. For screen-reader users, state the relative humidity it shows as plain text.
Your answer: 51.5 %
